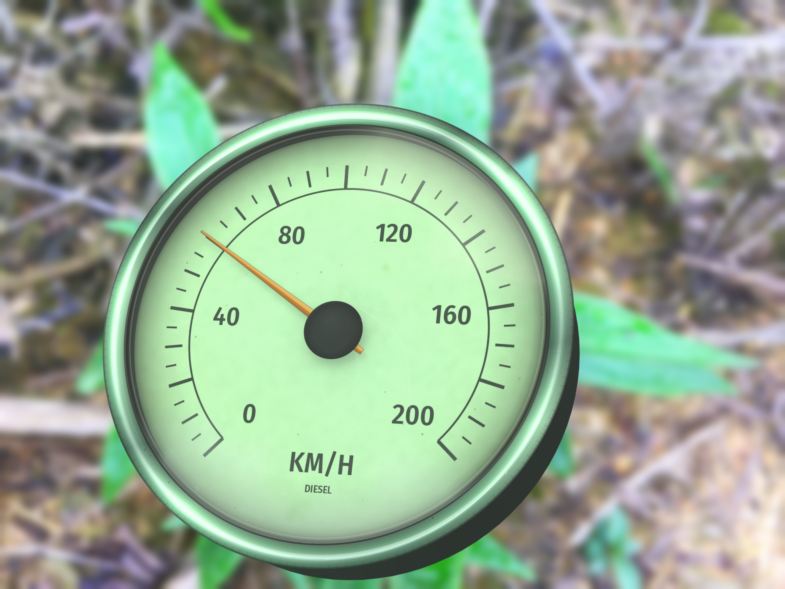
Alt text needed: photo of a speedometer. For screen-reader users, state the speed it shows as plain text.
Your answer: 60 km/h
